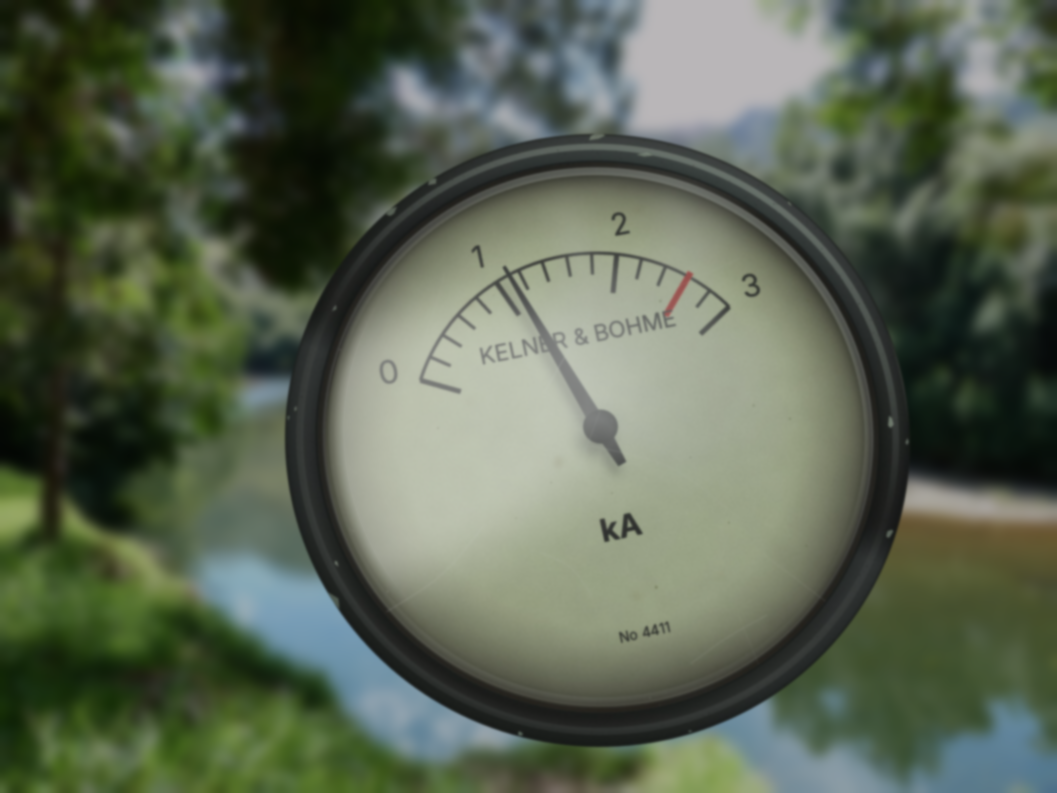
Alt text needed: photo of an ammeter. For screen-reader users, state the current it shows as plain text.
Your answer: 1.1 kA
